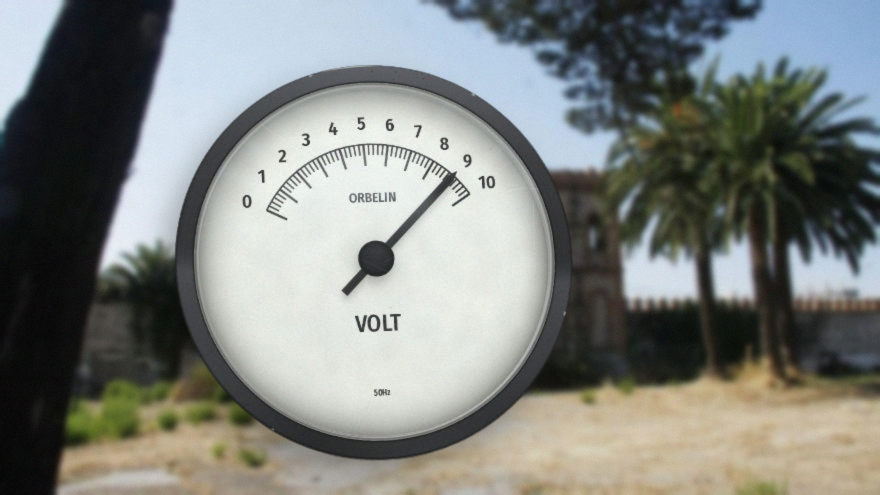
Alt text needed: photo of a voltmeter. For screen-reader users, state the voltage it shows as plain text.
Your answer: 9 V
